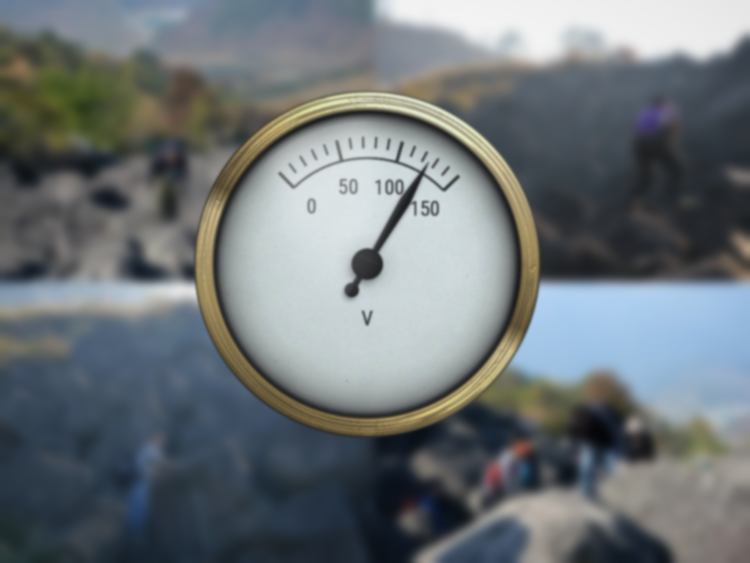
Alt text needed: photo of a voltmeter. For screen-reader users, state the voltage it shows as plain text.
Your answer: 125 V
